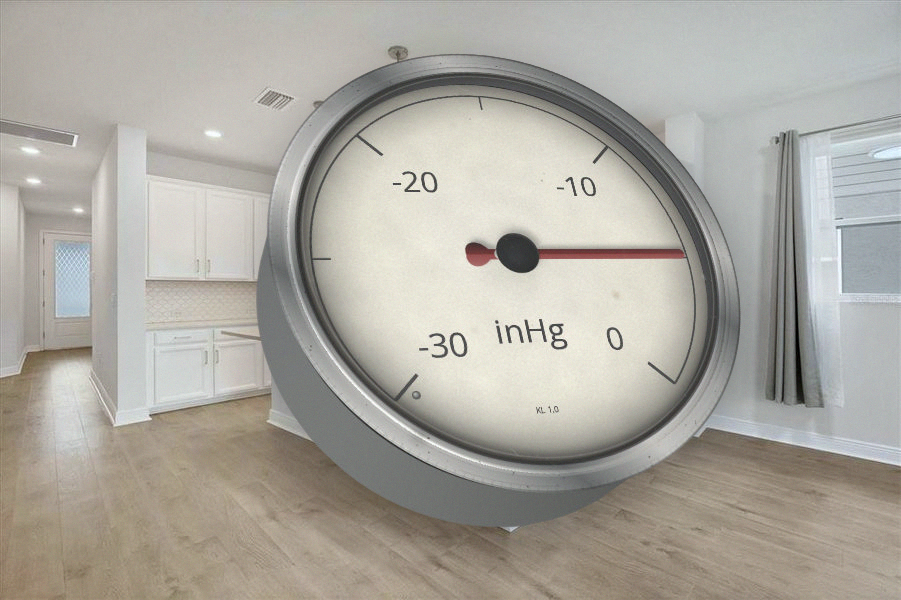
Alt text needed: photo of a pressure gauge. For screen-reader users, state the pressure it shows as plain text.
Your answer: -5 inHg
